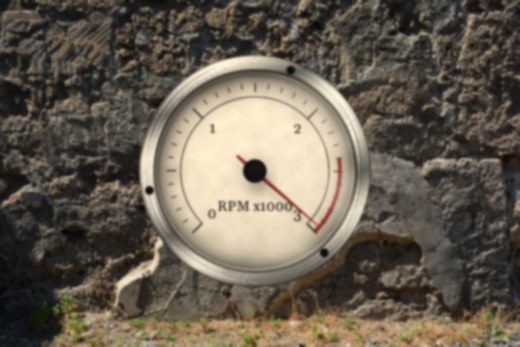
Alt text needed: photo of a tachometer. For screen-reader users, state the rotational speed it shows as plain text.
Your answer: 2950 rpm
